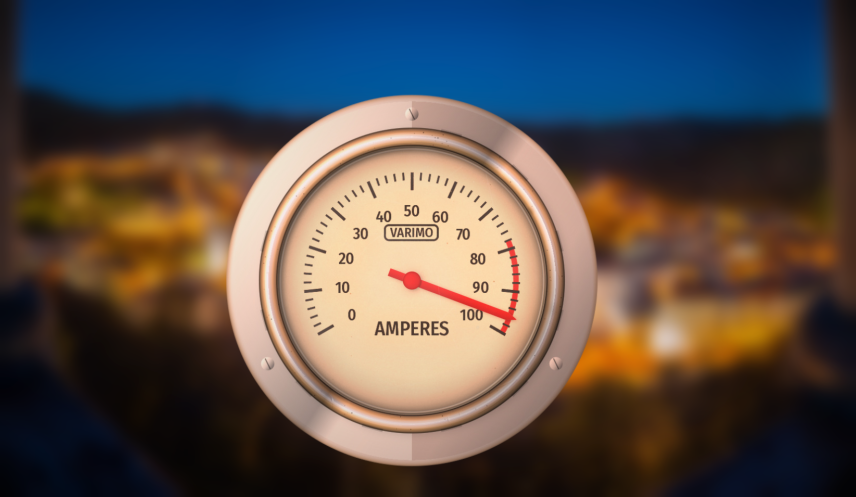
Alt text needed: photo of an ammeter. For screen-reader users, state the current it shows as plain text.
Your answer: 96 A
